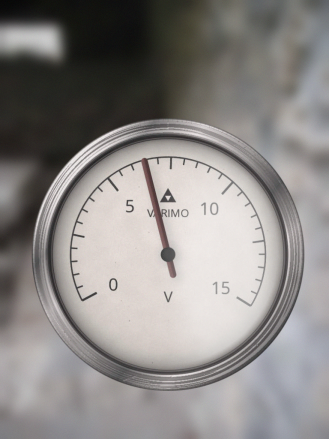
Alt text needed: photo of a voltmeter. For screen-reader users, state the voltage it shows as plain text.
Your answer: 6.5 V
